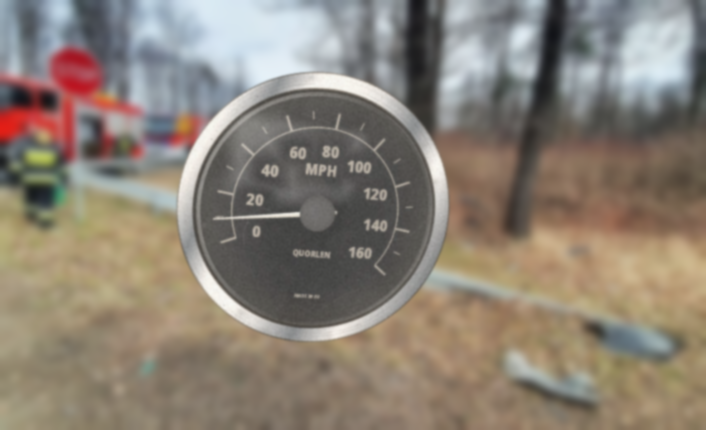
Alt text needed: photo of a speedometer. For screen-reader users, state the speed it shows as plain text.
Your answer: 10 mph
